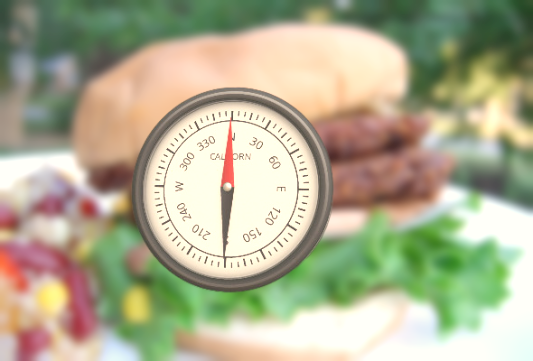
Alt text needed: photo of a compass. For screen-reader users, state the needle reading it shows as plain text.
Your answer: 0 °
